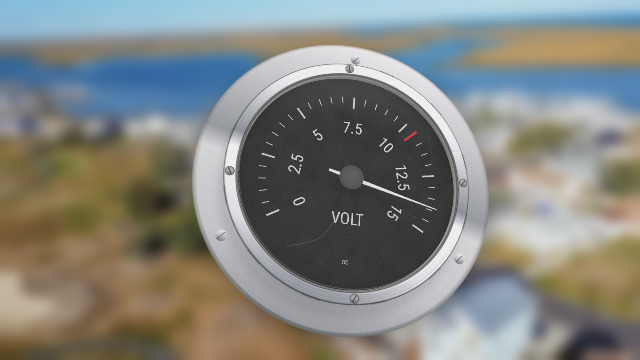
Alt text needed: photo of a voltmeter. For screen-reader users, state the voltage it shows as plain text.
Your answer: 14 V
